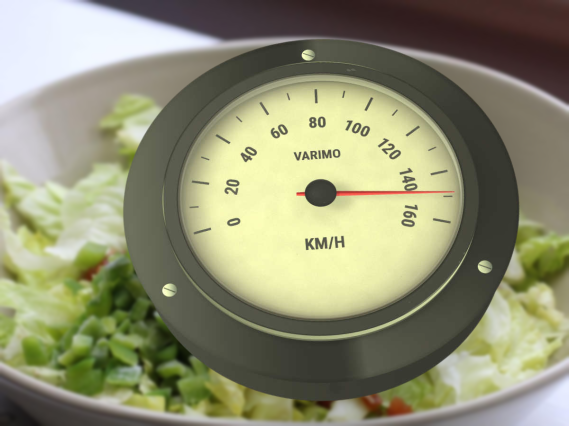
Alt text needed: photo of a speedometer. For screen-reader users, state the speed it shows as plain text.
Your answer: 150 km/h
